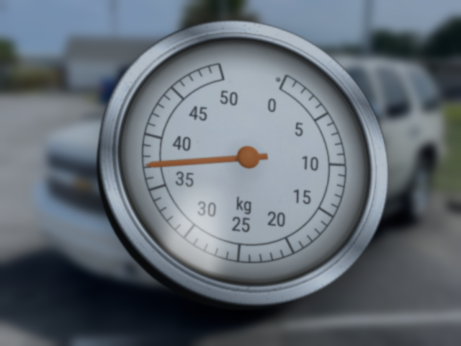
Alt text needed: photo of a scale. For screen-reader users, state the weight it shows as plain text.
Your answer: 37 kg
